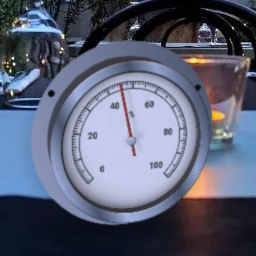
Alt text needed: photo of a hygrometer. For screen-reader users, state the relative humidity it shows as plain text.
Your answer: 45 %
